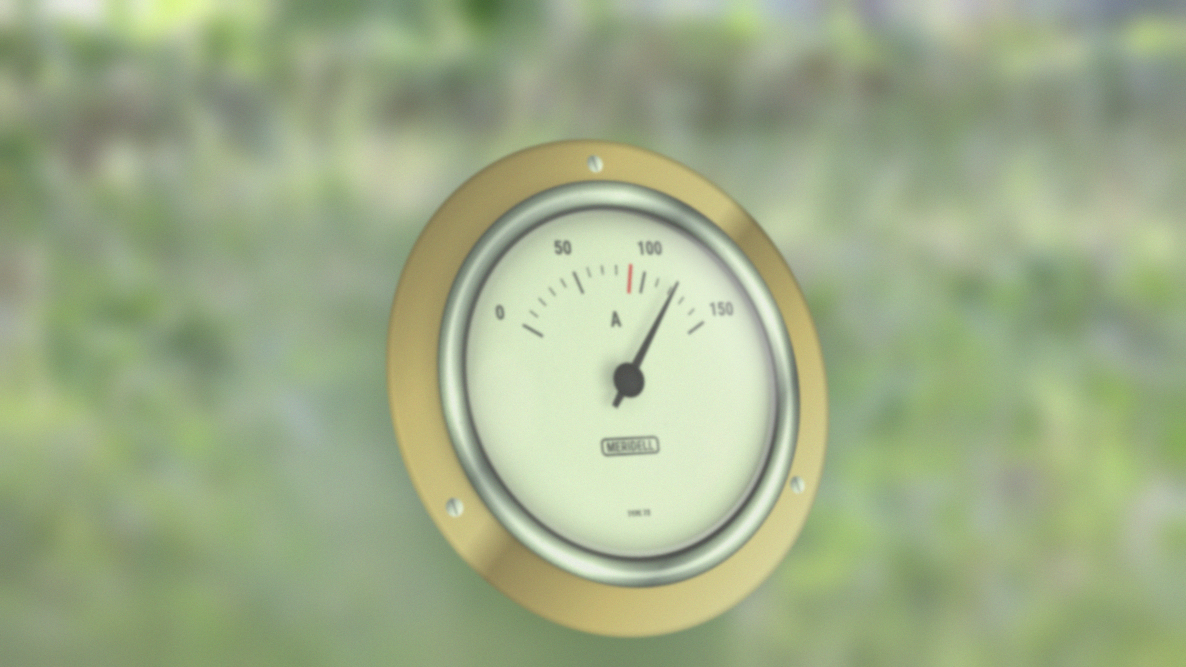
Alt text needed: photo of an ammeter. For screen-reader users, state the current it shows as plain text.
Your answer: 120 A
